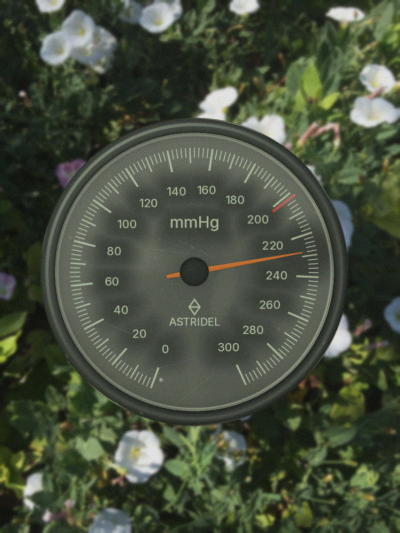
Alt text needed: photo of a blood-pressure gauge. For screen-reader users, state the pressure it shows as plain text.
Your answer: 228 mmHg
